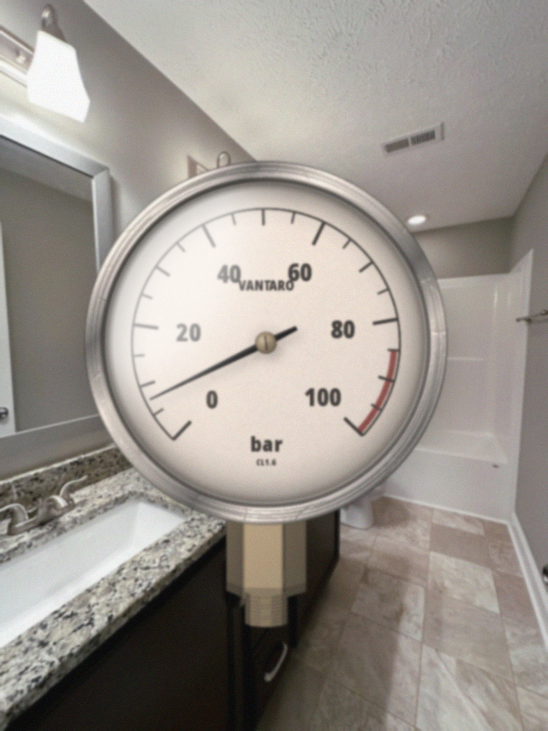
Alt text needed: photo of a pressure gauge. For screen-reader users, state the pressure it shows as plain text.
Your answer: 7.5 bar
